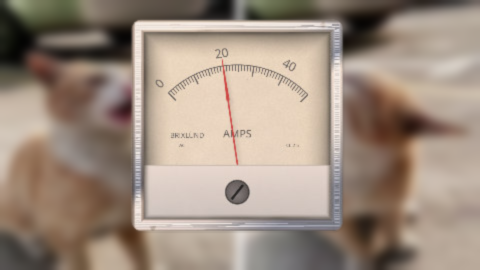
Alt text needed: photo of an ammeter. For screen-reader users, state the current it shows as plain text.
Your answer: 20 A
